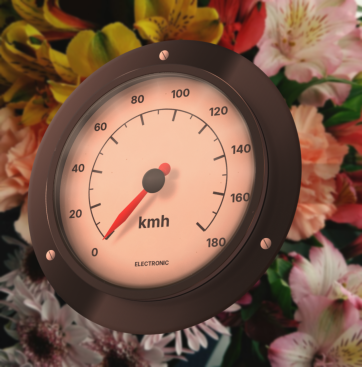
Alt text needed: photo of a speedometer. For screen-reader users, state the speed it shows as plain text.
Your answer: 0 km/h
